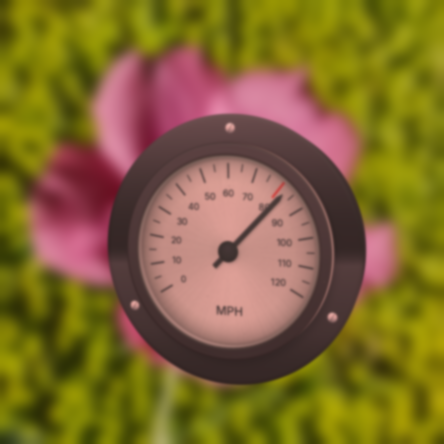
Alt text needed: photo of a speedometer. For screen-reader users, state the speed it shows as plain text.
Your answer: 82.5 mph
